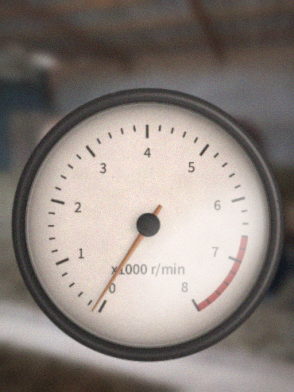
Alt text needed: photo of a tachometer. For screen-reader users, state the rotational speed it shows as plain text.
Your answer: 100 rpm
